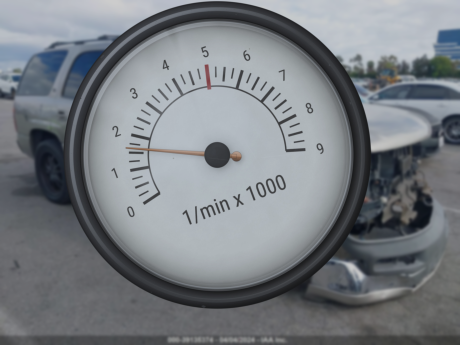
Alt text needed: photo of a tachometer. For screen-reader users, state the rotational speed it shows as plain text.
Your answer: 1625 rpm
